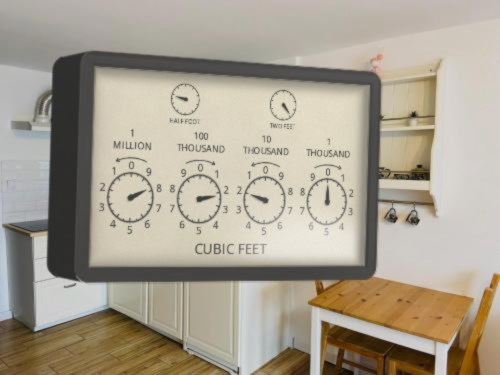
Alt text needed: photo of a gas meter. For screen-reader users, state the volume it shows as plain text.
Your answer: 822000 ft³
